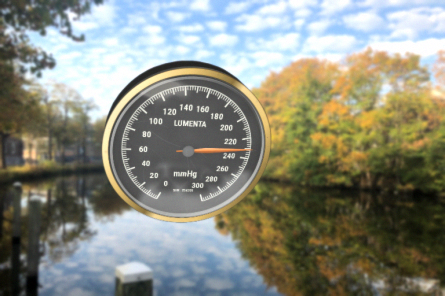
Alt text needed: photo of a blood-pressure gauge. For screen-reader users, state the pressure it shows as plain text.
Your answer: 230 mmHg
